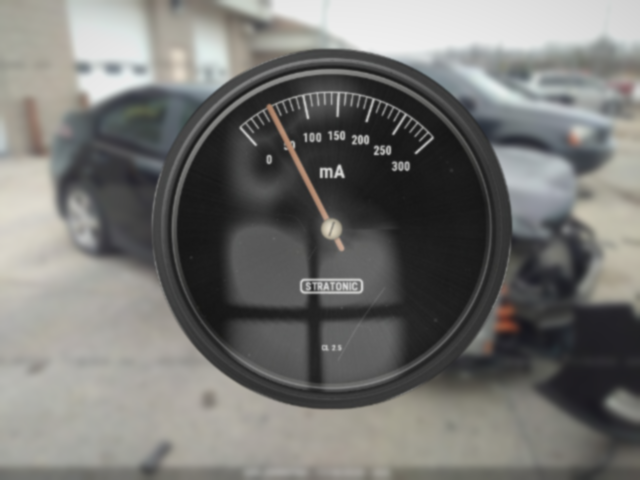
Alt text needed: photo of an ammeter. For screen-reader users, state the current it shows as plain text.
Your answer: 50 mA
